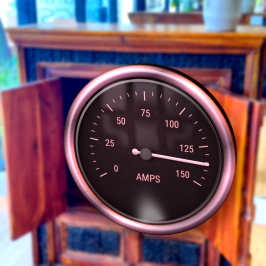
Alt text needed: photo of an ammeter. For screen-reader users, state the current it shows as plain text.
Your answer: 135 A
